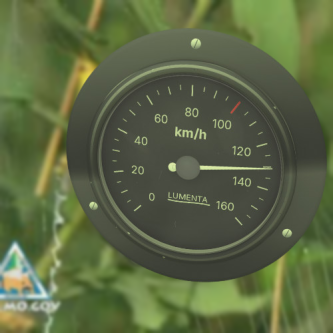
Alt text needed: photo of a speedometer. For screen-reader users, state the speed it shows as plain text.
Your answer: 130 km/h
